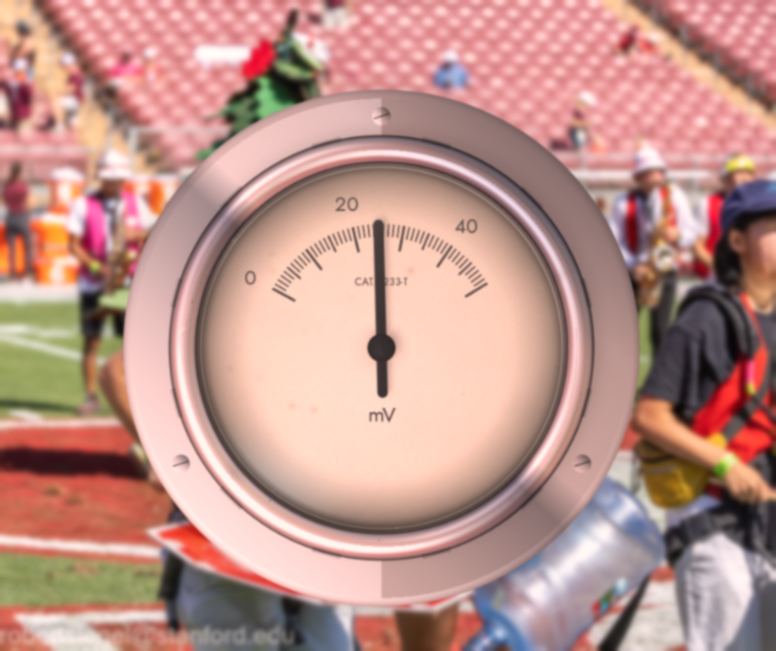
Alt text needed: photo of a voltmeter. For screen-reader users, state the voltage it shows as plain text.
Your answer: 25 mV
